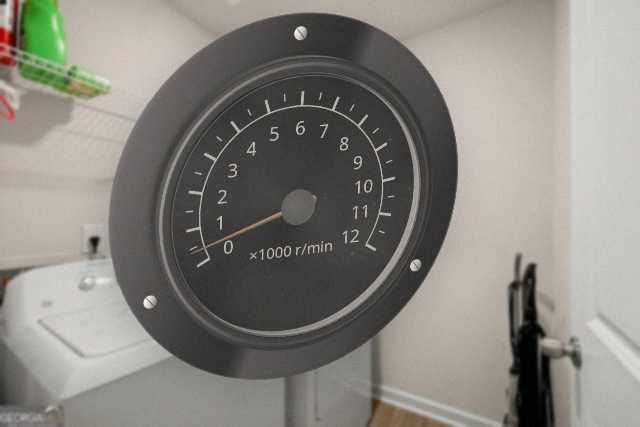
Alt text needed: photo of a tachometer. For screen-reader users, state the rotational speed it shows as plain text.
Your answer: 500 rpm
